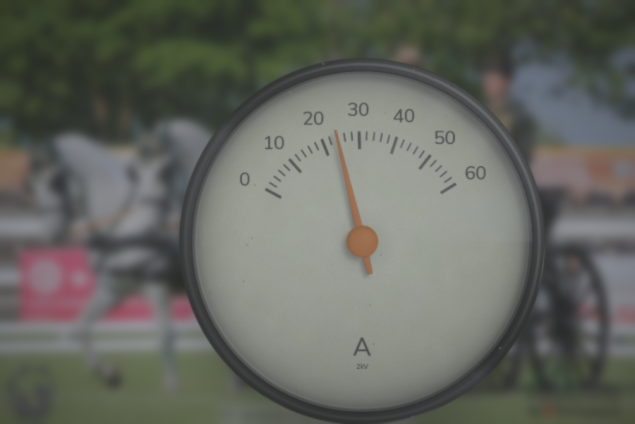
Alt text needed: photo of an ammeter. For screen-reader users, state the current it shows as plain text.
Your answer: 24 A
